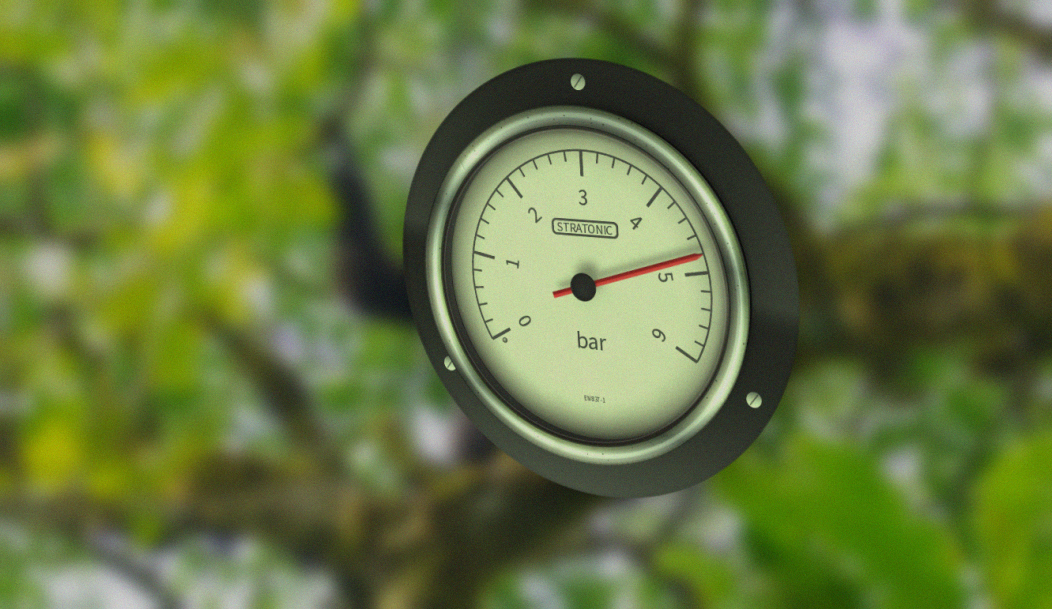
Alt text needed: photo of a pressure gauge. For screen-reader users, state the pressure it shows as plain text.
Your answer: 4.8 bar
